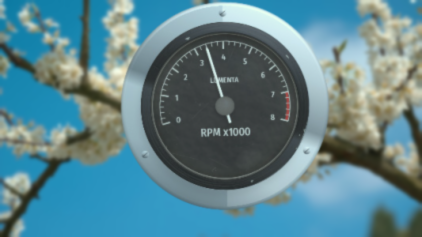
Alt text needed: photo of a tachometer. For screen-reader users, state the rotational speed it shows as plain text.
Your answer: 3400 rpm
